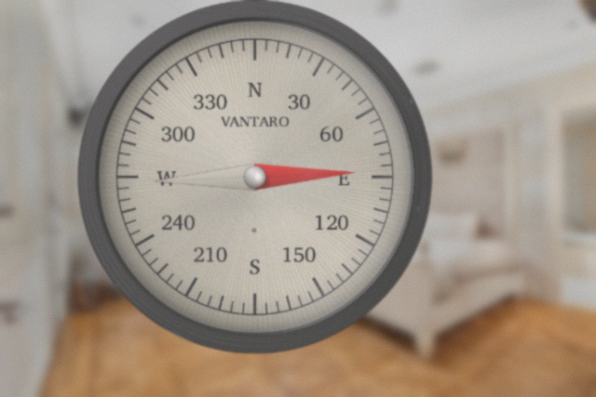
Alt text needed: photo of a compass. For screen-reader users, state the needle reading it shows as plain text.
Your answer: 87.5 °
